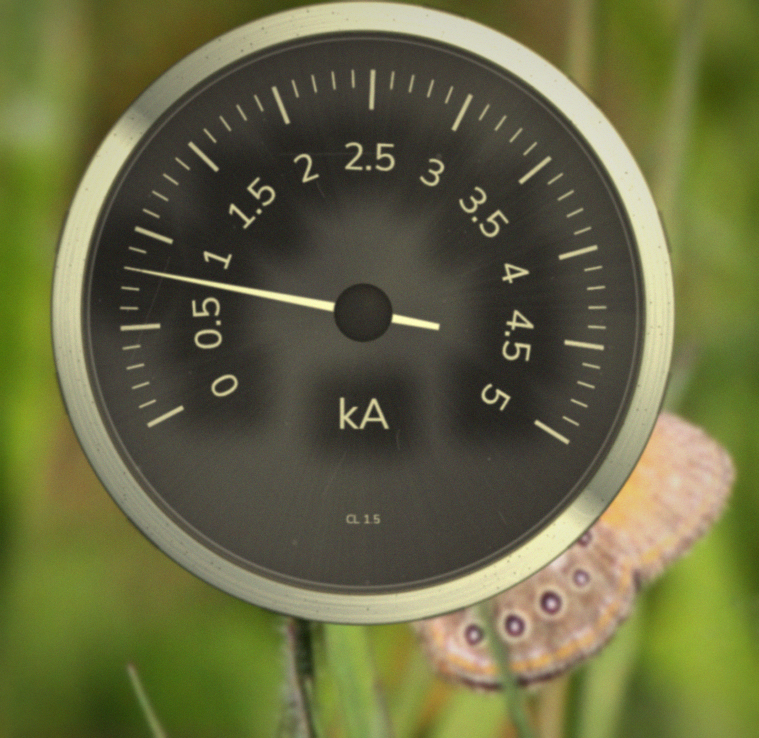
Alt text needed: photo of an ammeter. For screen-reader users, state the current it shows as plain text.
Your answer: 0.8 kA
